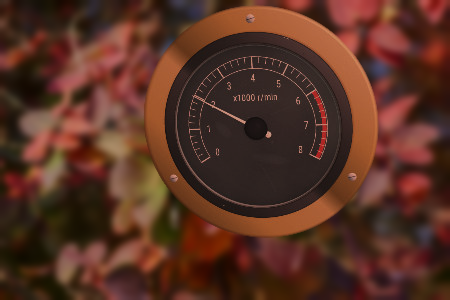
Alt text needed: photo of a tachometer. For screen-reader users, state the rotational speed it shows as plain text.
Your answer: 2000 rpm
